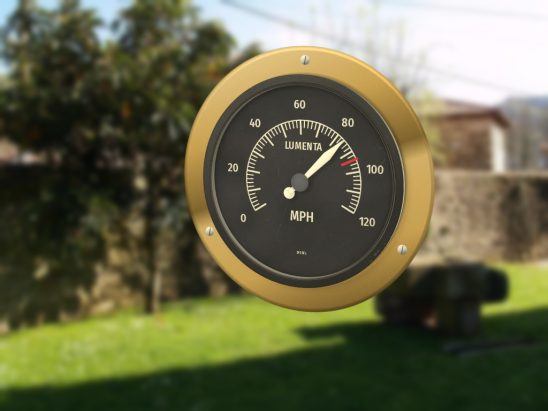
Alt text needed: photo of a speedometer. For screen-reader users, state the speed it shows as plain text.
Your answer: 84 mph
